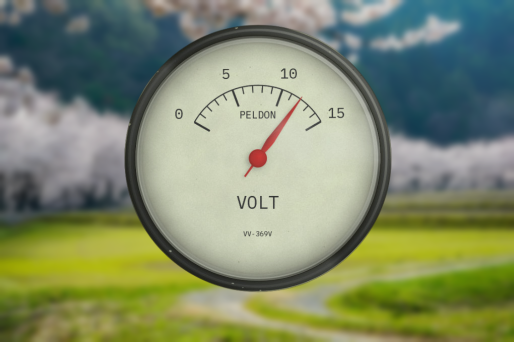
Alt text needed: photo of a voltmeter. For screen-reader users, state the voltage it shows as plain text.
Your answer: 12 V
